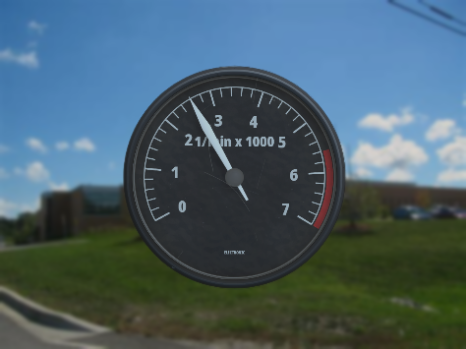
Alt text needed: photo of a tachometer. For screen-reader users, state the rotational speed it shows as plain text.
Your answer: 2600 rpm
